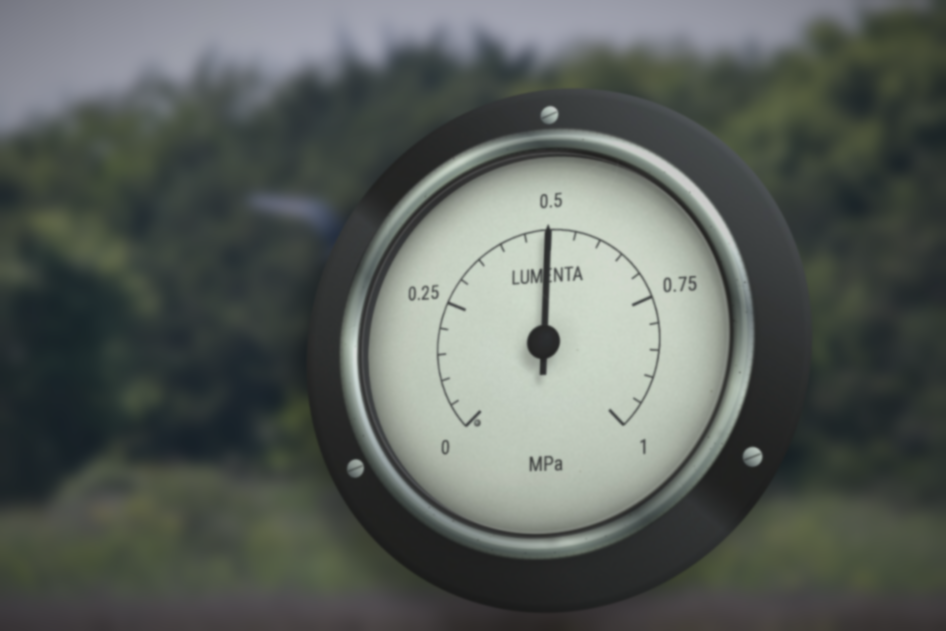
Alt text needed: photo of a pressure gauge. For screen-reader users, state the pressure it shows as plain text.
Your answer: 0.5 MPa
